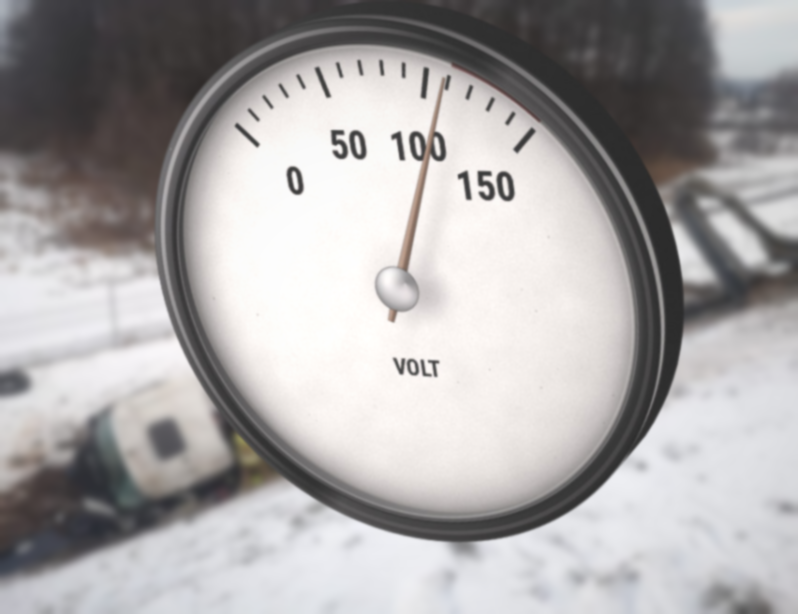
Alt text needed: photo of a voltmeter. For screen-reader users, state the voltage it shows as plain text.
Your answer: 110 V
